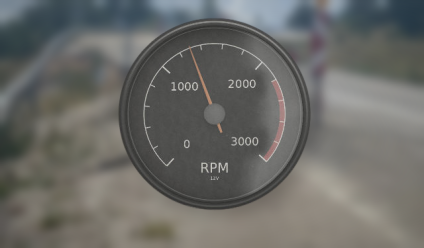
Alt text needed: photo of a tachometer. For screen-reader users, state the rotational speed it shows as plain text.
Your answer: 1300 rpm
